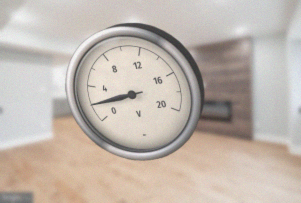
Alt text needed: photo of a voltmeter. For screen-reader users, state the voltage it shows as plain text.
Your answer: 2 V
